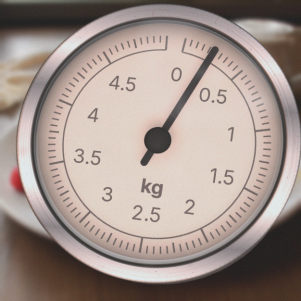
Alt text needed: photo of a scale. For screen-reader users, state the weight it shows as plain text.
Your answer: 0.25 kg
